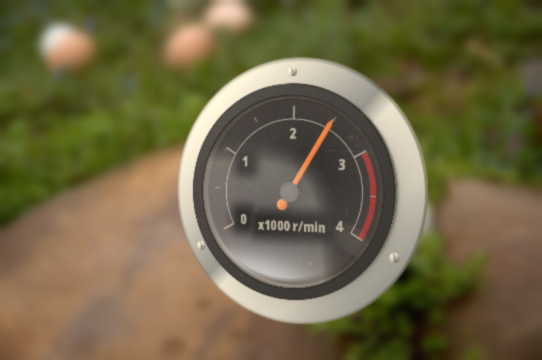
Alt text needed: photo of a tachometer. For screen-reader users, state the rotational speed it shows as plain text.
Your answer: 2500 rpm
